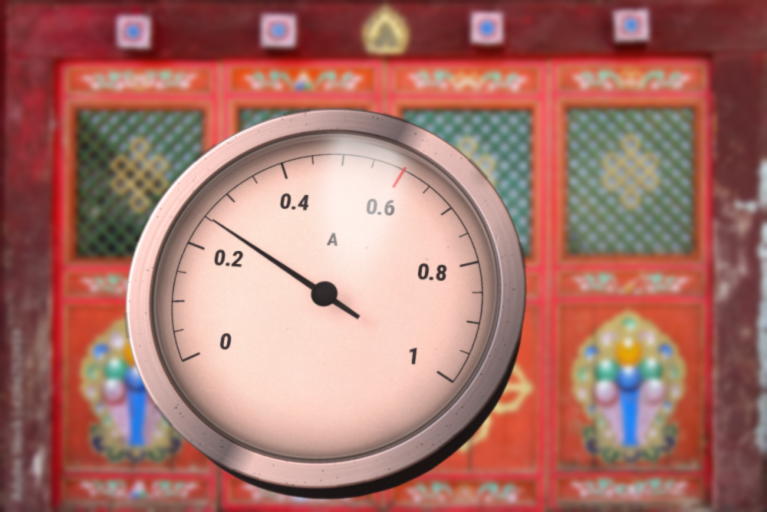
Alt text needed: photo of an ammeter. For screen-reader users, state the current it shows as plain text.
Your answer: 0.25 A
